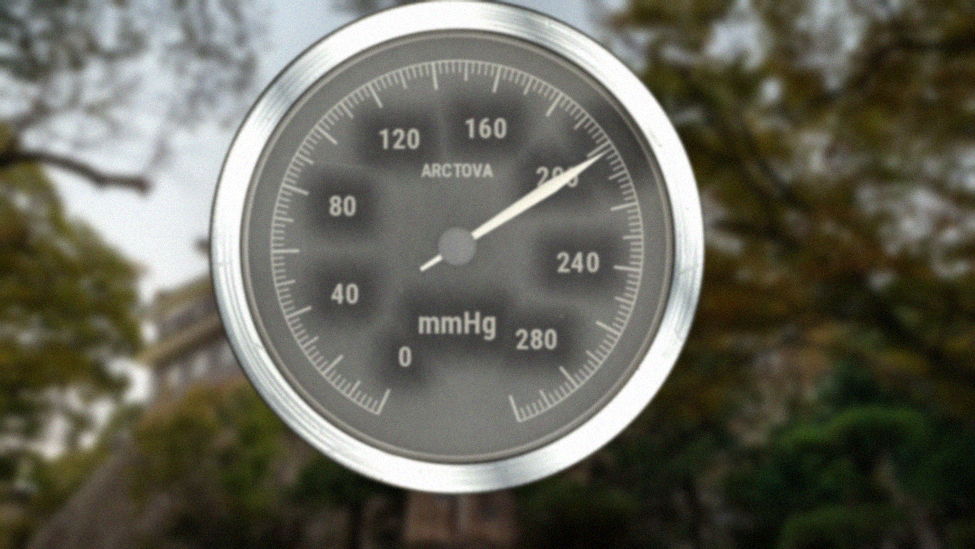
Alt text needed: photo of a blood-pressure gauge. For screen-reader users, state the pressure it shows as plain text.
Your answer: 202 mmHg
